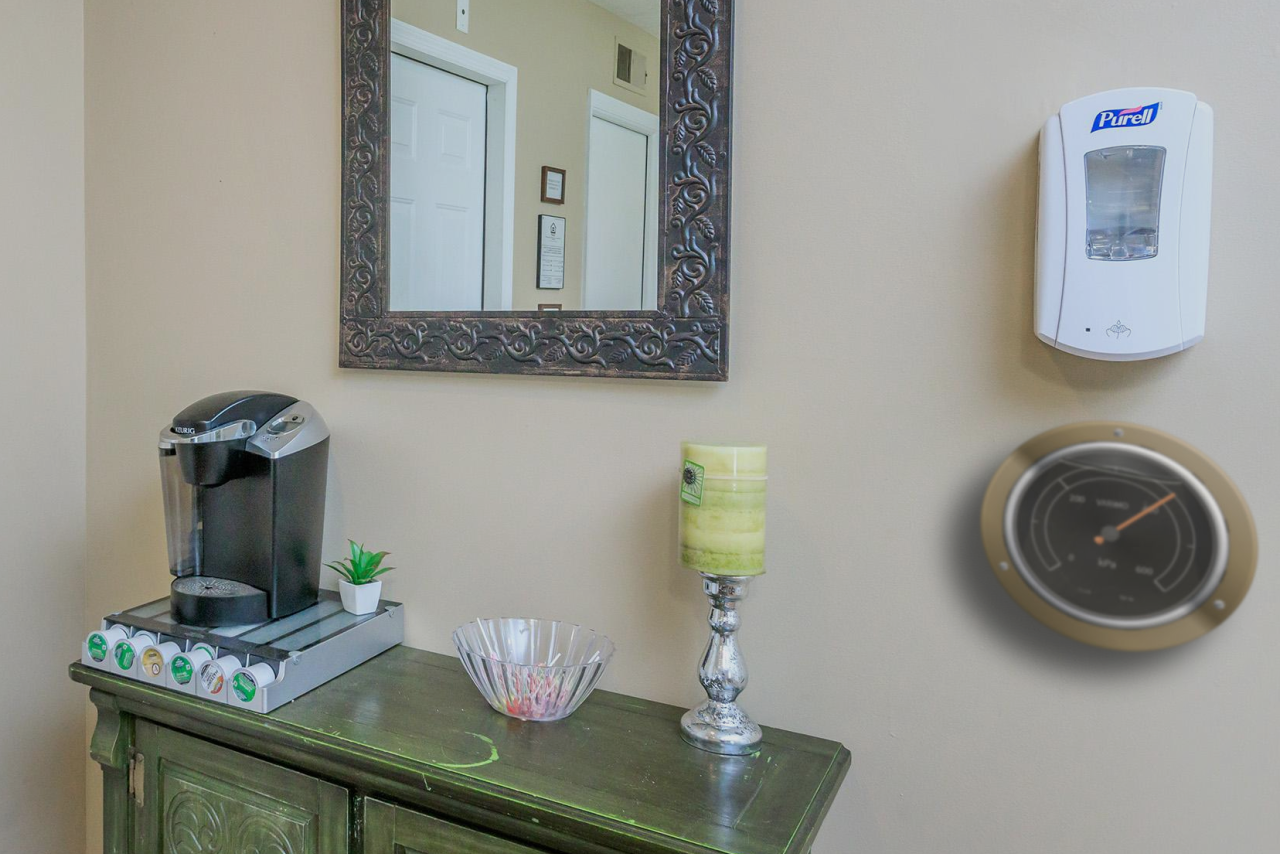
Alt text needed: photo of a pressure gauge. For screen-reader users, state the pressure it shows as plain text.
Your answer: 400 kPa
